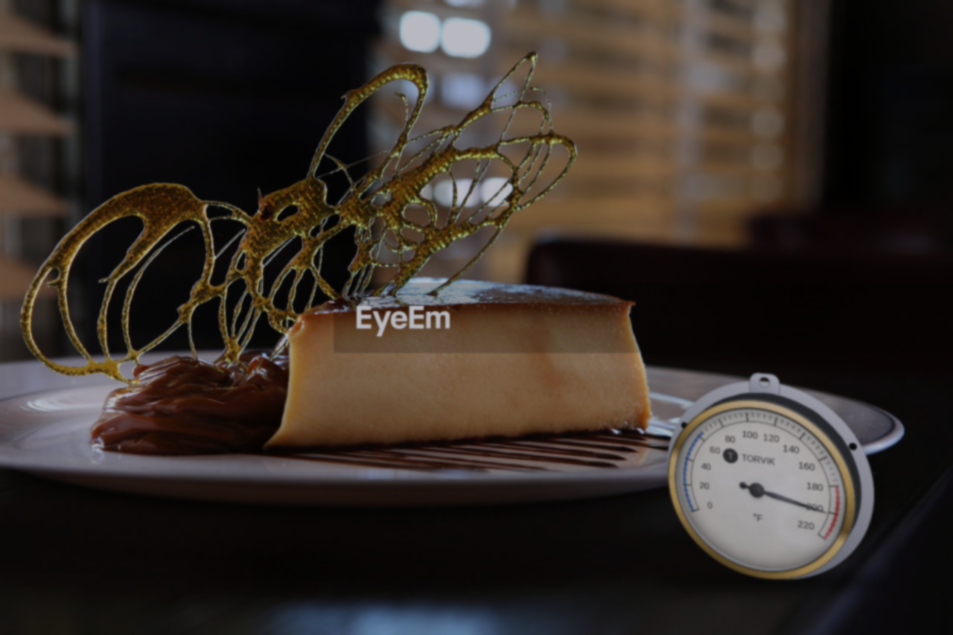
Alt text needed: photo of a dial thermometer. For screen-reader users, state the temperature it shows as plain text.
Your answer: 200 °F
